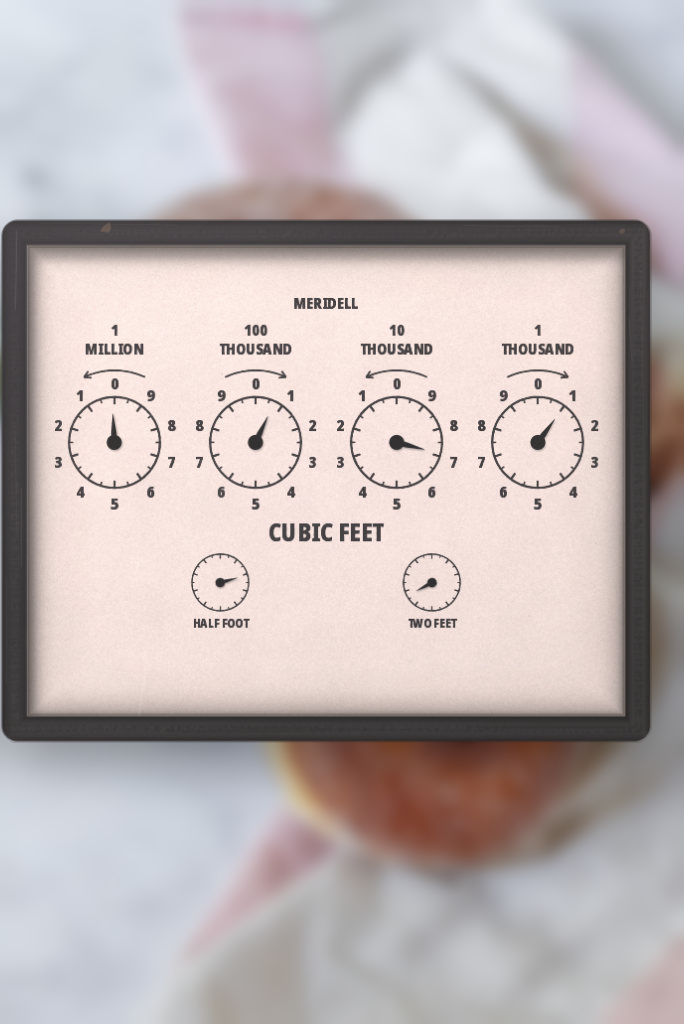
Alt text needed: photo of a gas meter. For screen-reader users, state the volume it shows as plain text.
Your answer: 7100 ft³
